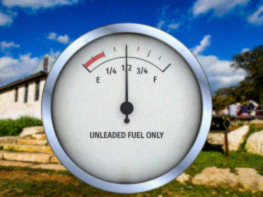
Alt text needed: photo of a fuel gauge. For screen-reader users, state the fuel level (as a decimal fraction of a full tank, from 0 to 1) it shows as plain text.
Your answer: 0.5
